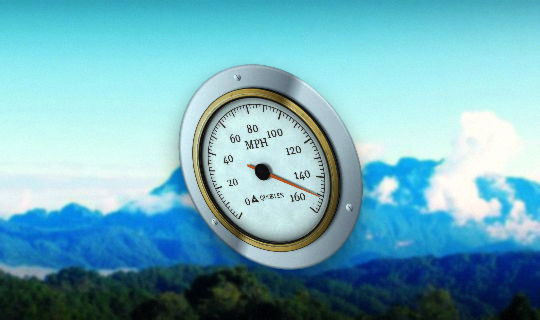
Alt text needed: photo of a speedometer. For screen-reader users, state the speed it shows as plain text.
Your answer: 150 mph
